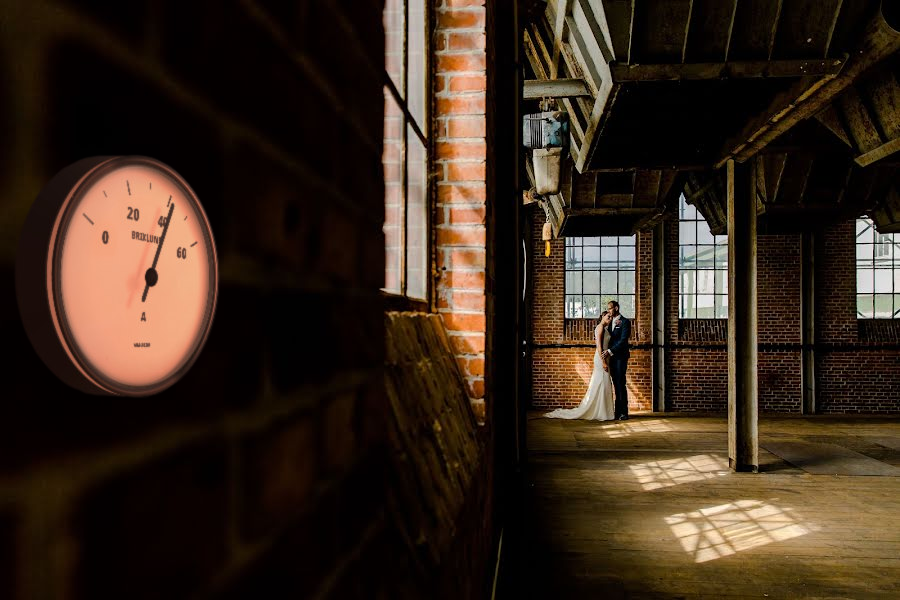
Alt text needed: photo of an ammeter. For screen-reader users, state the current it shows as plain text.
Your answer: 40 A
